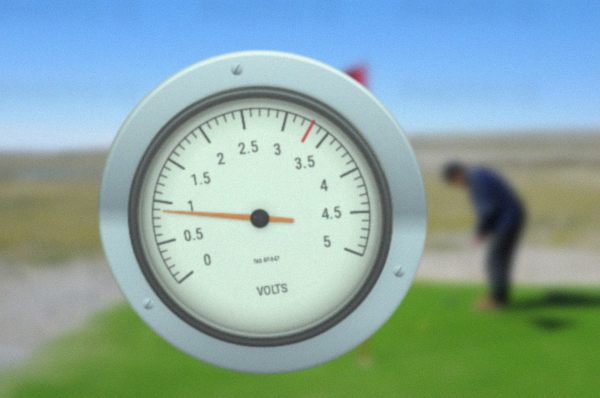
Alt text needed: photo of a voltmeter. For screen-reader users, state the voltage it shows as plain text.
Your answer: 0.9 V
